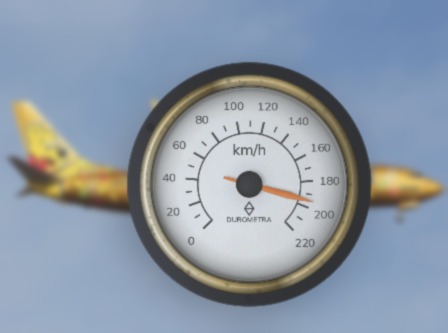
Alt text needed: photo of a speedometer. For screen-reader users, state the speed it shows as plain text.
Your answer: 195 km/h
